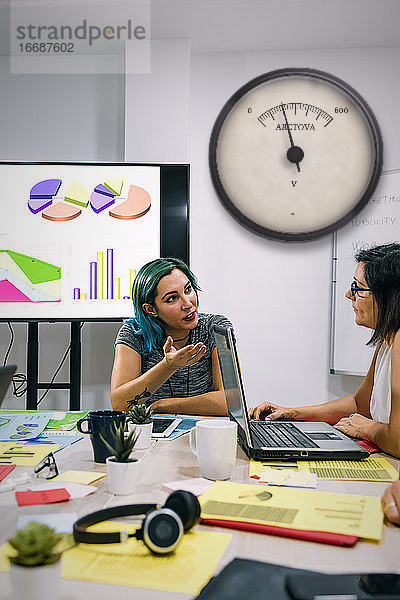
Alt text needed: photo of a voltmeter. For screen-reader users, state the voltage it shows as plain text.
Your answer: 200 V
